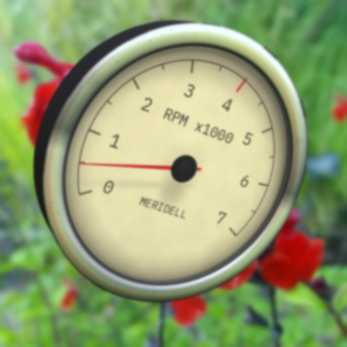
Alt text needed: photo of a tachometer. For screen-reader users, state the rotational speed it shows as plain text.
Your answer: 500 rpm
